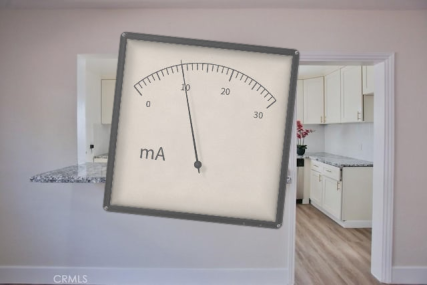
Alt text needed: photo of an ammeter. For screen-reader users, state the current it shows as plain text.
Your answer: 10 mA
